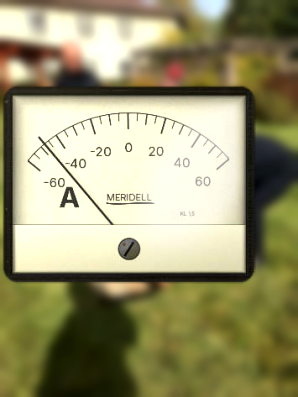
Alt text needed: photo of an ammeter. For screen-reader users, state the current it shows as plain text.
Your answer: -47.5 A
